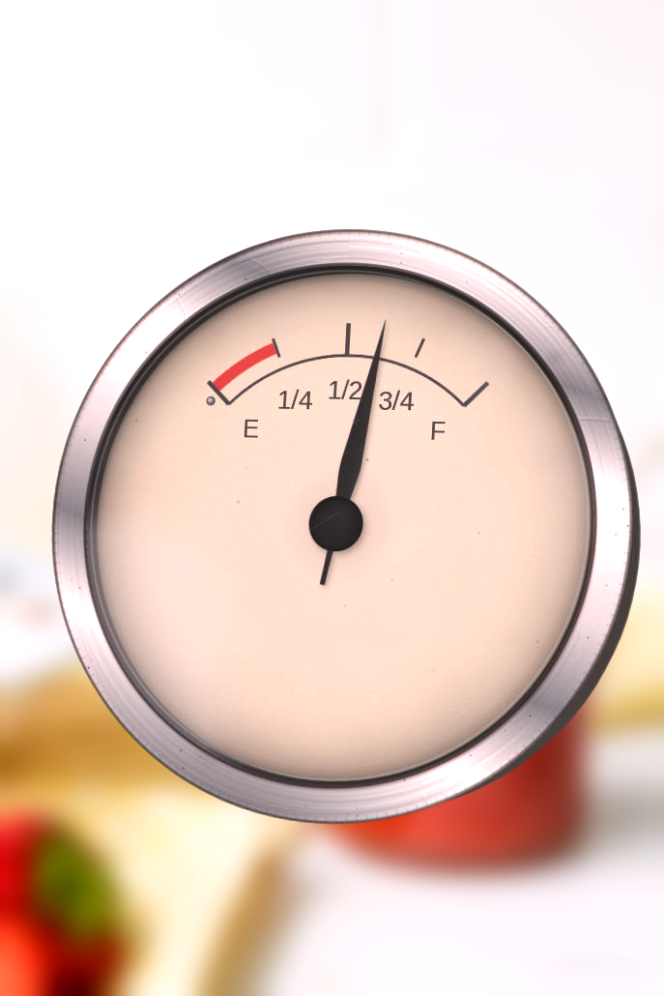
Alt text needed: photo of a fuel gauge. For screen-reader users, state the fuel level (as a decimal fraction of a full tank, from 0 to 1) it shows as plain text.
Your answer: 0.625
